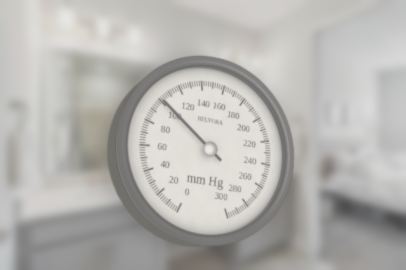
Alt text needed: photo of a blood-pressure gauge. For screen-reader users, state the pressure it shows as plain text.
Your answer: 100 mmHg
